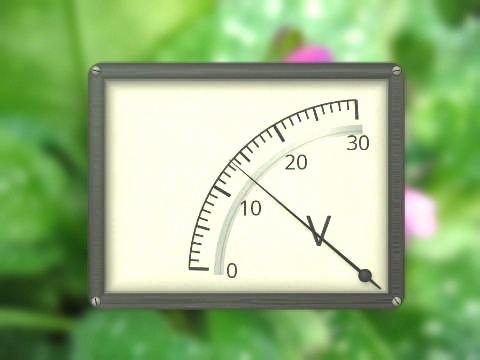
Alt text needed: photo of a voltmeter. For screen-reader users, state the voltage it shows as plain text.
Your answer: 13.5 V
